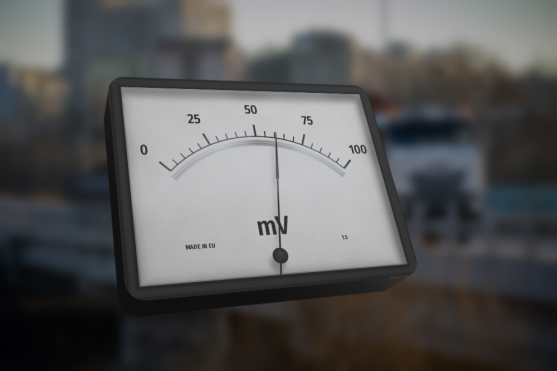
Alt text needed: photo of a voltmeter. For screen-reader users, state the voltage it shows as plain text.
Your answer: 60 mV
